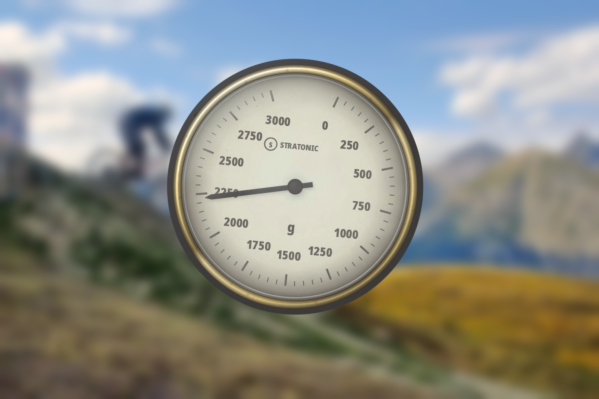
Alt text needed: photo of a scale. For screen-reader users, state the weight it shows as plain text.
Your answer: 2225 g
